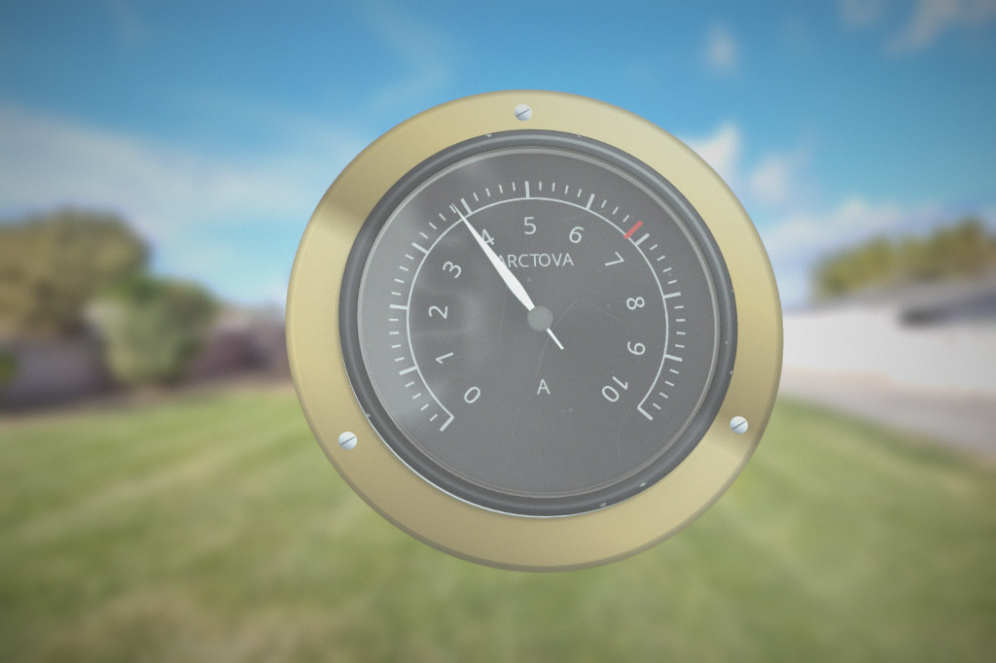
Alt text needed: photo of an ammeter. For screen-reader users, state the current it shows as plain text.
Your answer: 3.8 A
